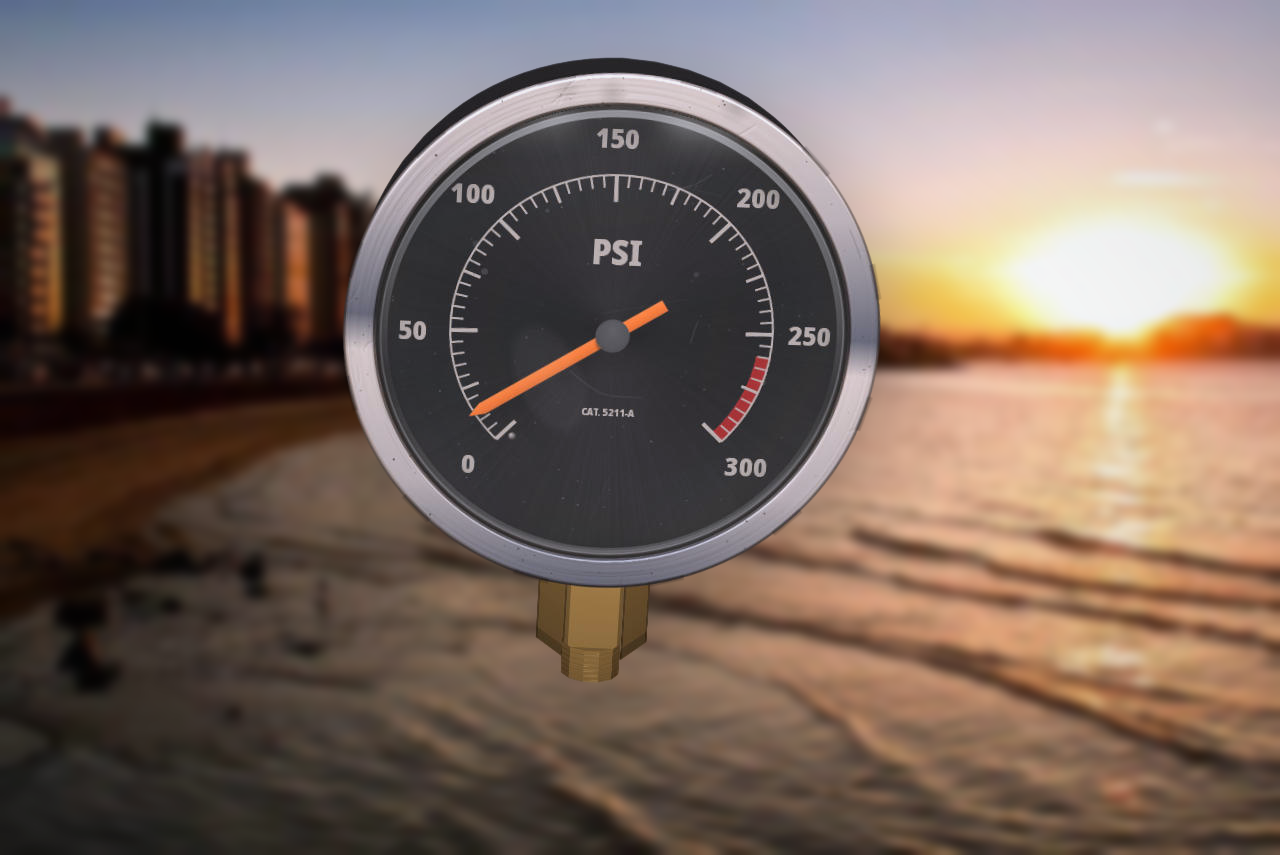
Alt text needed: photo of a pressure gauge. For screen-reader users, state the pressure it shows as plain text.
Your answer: 15 psi
